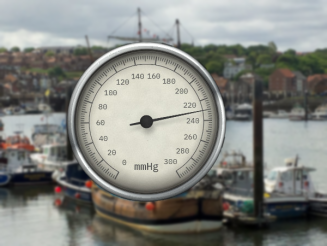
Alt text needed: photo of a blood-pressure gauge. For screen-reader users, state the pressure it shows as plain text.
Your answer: 230 mmHg
